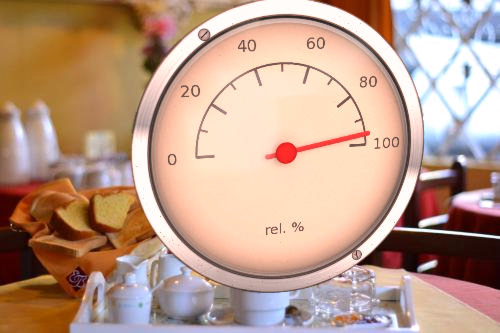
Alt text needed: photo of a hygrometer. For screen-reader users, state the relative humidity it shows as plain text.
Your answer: 95 %
